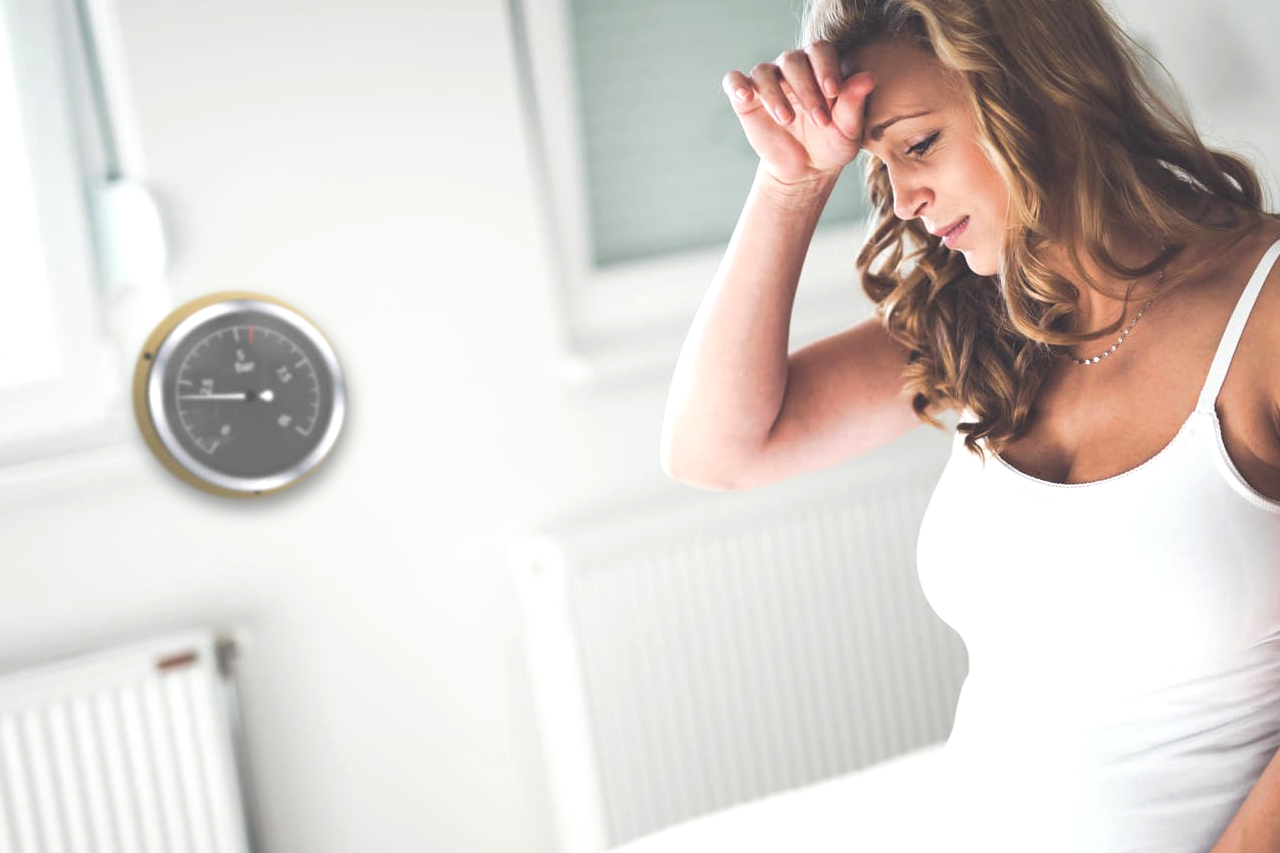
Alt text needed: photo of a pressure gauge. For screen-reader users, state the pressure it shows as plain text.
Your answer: 2 bar
